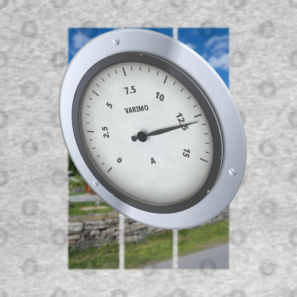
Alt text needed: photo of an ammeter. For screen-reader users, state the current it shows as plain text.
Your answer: 12.75 A
